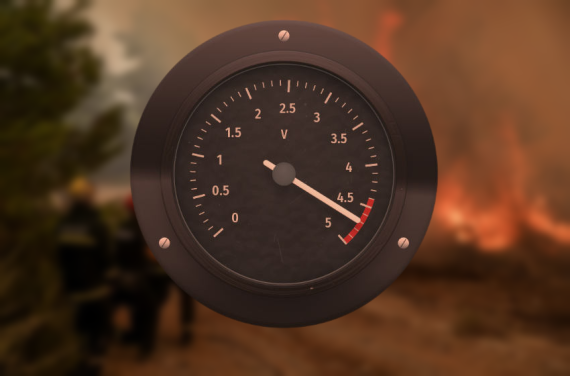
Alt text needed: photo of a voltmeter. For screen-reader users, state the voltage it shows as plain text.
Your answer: 4.7 V
